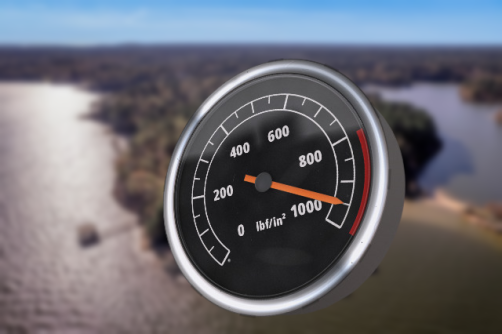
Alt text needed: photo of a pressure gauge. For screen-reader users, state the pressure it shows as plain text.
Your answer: 950 psi
